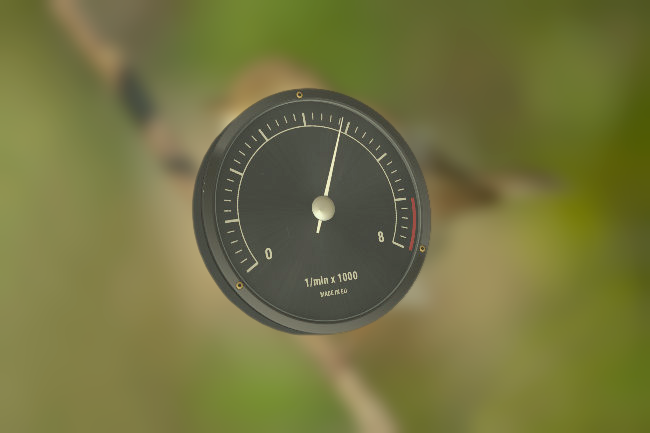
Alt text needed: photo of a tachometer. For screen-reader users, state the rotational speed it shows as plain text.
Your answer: 4800 rpm
